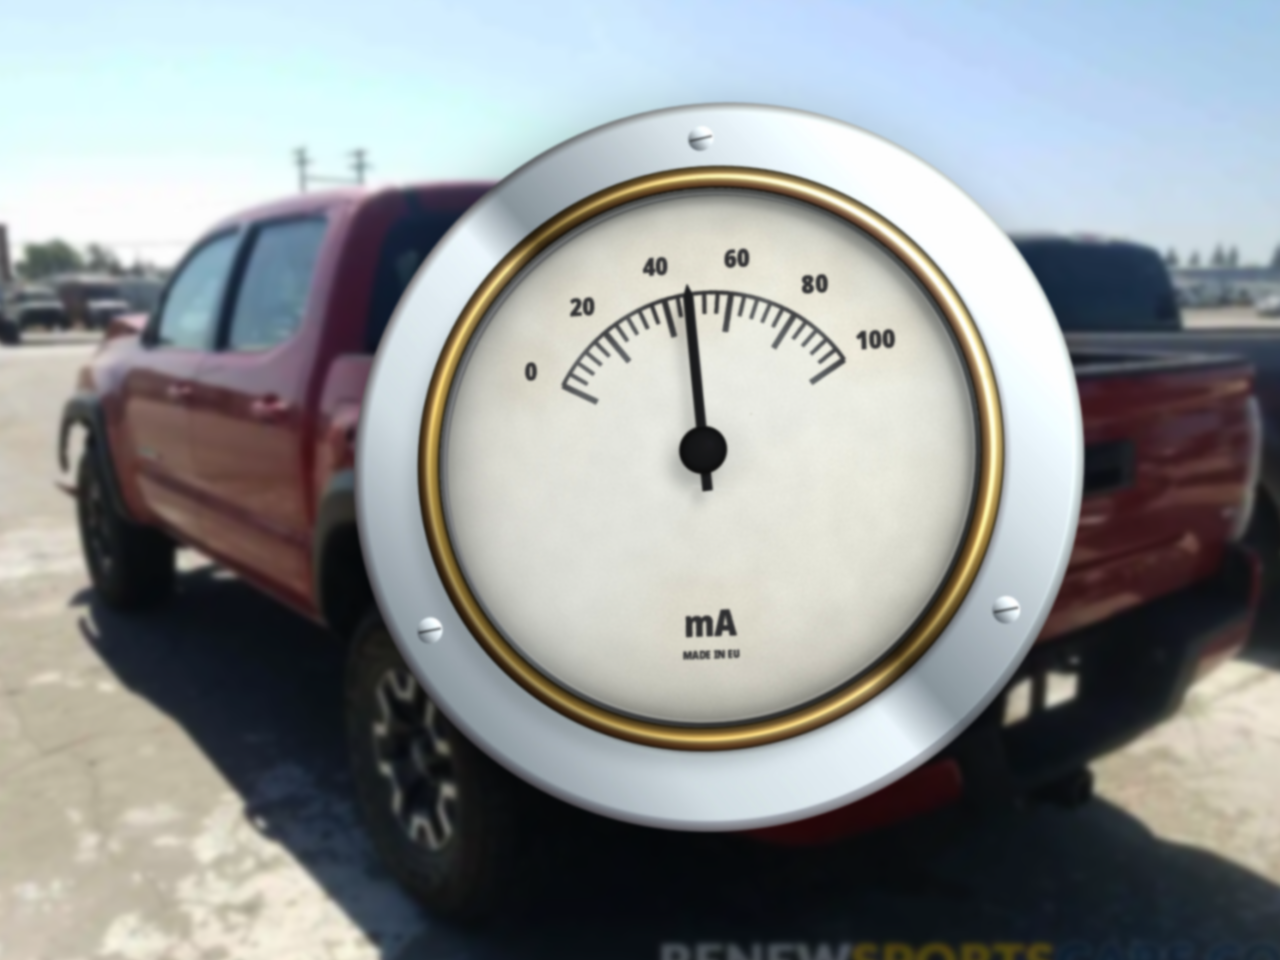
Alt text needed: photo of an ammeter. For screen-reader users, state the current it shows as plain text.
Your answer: 48 mA
